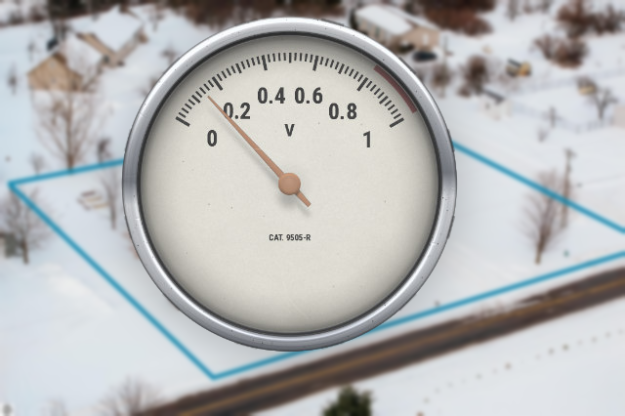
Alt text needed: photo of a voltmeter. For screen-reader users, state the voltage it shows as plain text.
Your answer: 0.14 V
